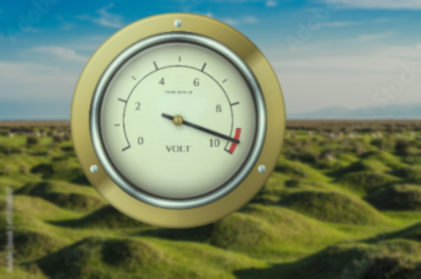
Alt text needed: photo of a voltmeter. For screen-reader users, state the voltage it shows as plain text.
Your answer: 9.5 V
